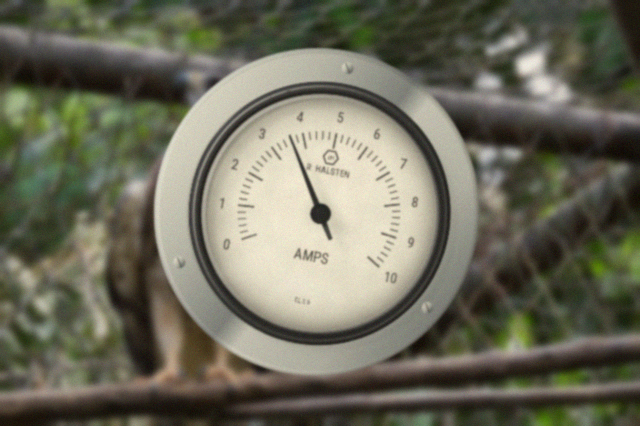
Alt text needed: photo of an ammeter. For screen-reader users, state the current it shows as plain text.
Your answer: 3.6 A
